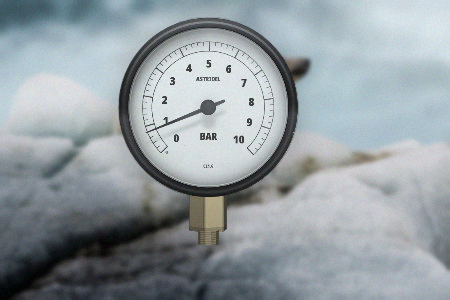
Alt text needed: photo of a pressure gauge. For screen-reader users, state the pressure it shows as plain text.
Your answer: 0.8 bar
